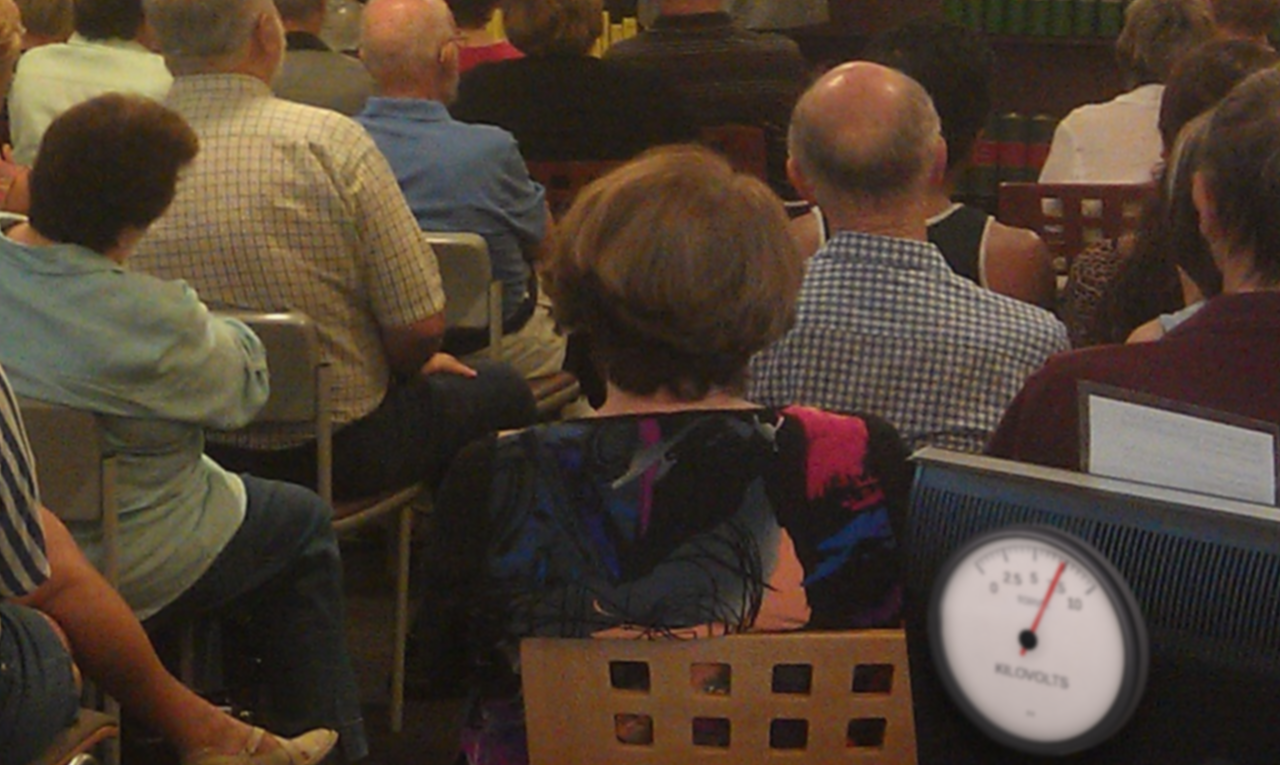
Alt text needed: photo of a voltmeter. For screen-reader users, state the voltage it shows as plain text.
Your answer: 7.5 kV
